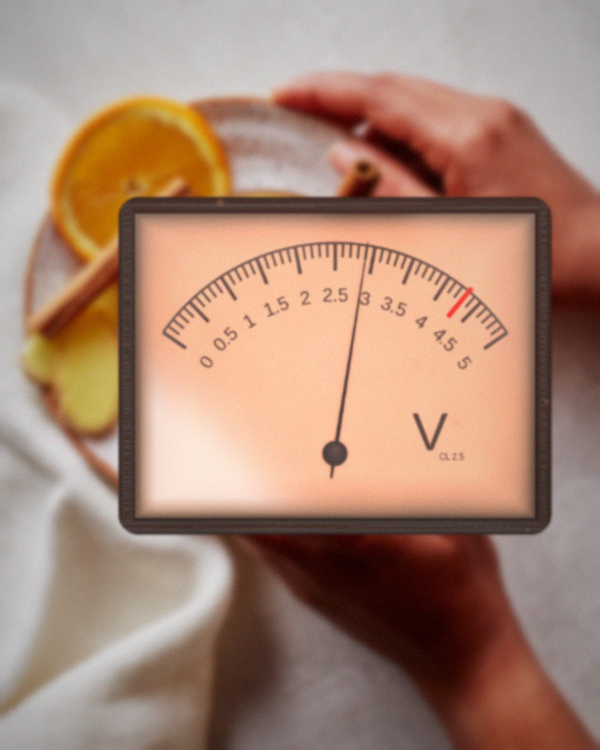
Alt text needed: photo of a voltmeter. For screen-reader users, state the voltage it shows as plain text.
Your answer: 2.9 V
